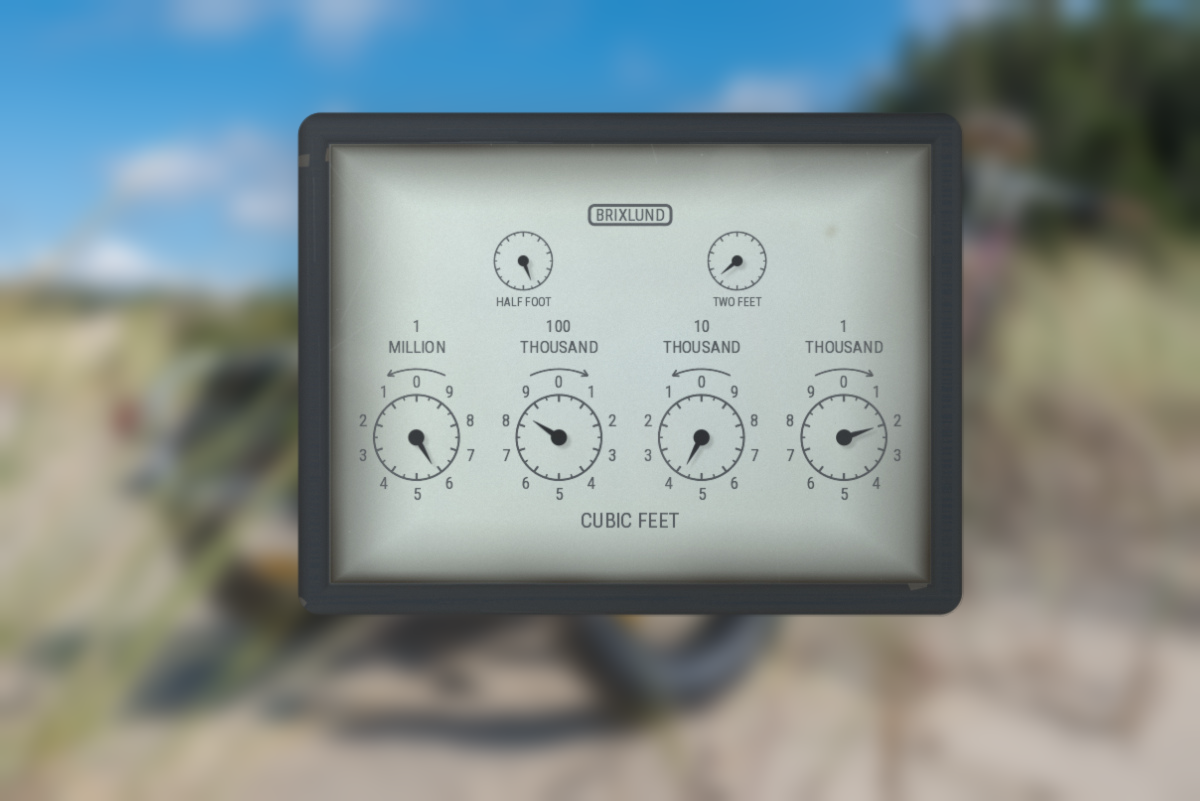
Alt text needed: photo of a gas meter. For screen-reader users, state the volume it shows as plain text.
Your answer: 584200 ft³
